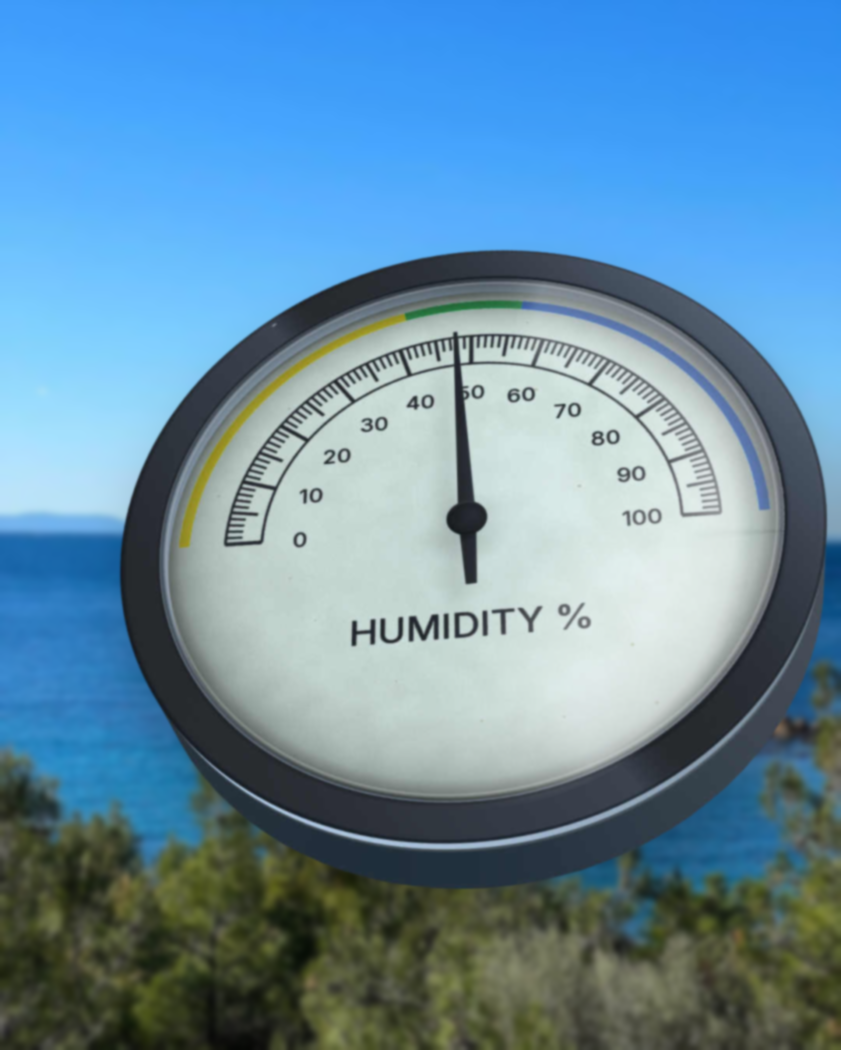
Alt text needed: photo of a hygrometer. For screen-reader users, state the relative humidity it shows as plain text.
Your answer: 48 %
